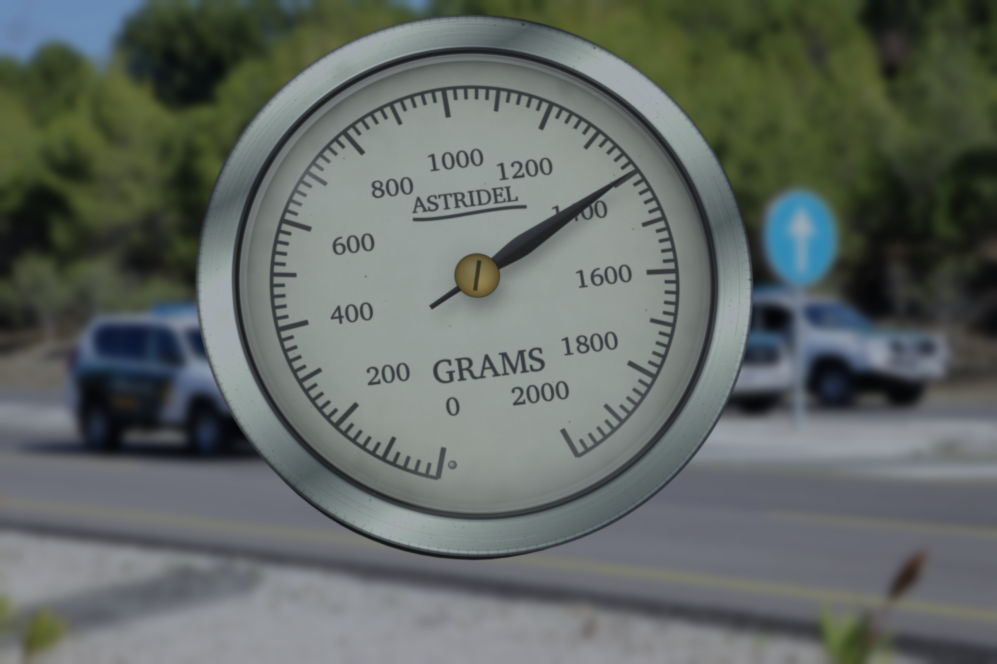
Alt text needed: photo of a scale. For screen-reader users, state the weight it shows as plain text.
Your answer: 1400 g
